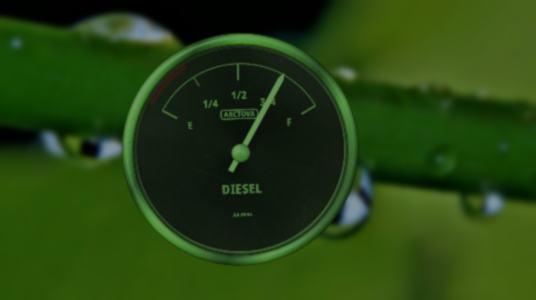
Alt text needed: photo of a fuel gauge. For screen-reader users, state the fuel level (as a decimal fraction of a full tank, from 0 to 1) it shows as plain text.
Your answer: 0.75
